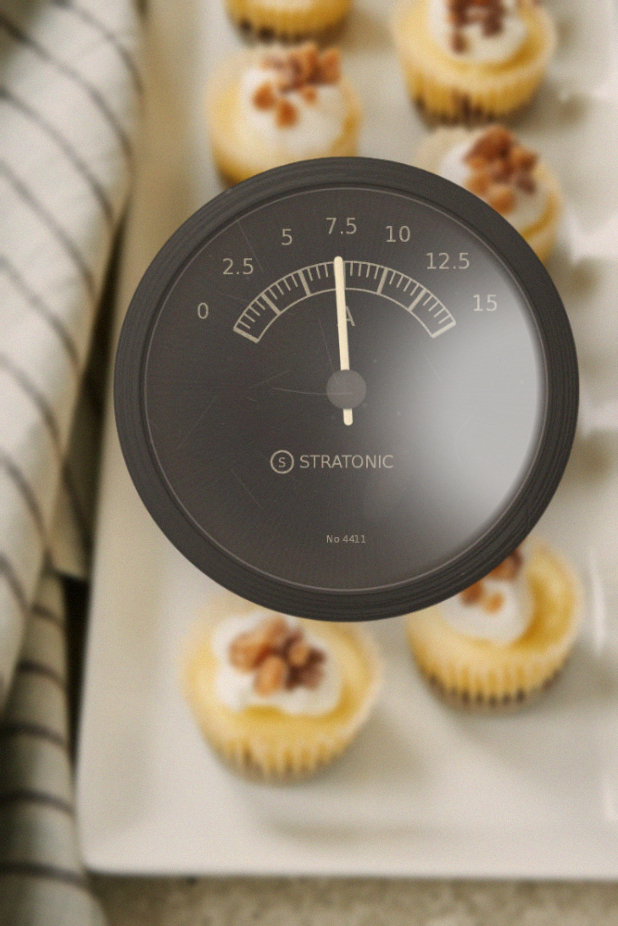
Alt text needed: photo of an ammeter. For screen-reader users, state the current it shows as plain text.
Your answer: 7.25 A
